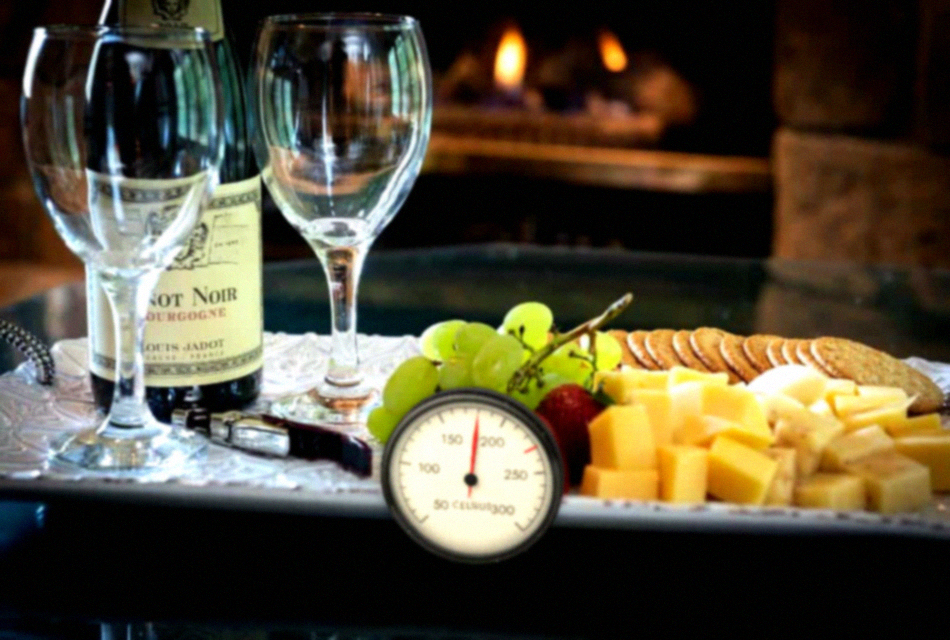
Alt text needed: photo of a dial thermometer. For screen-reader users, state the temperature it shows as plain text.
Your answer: 180 °C
